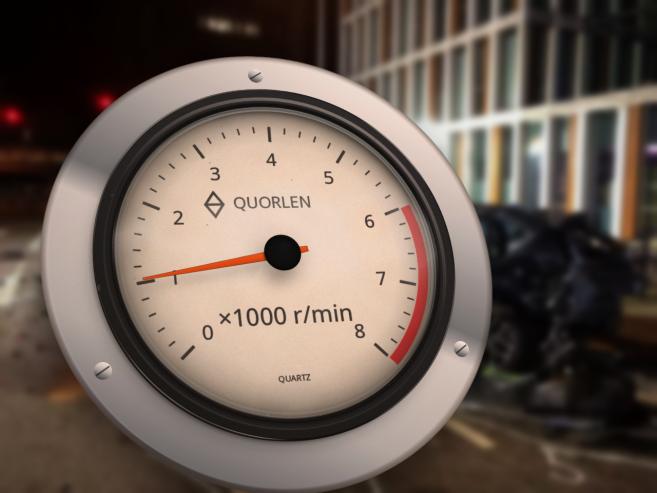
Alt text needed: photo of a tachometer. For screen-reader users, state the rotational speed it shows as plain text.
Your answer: 1000 rpm
